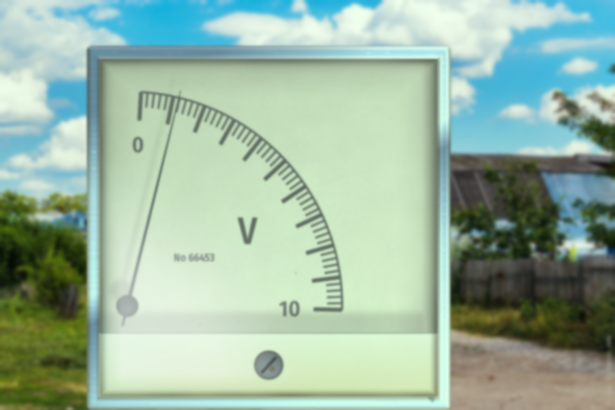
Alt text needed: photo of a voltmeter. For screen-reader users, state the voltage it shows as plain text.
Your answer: 1.2 V
